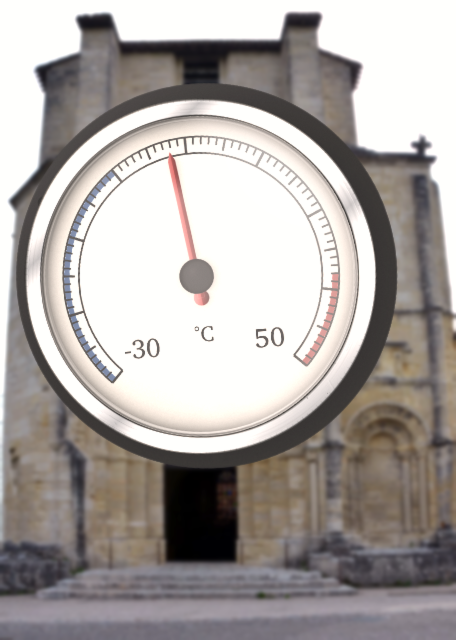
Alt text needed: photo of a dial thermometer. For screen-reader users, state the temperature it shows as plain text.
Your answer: 8 °C
